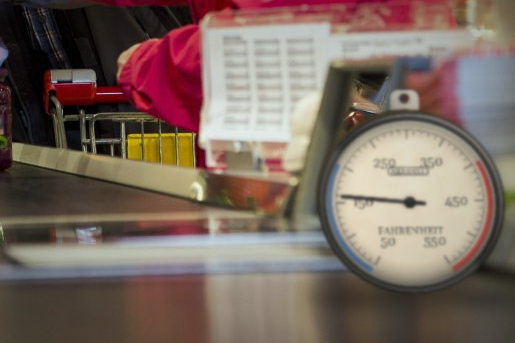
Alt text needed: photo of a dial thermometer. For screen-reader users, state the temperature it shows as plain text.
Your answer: 160 °F
